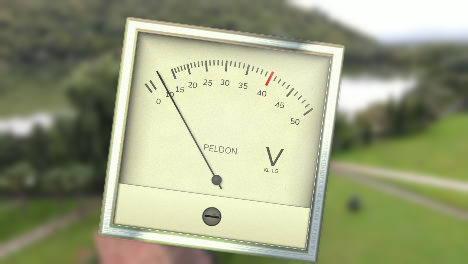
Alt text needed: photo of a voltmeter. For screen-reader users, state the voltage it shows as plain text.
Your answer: 10 V
